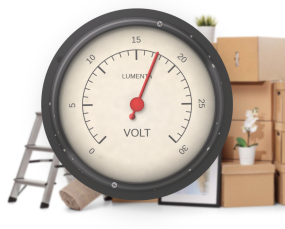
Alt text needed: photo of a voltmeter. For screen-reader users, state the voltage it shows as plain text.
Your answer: 17.5 V
